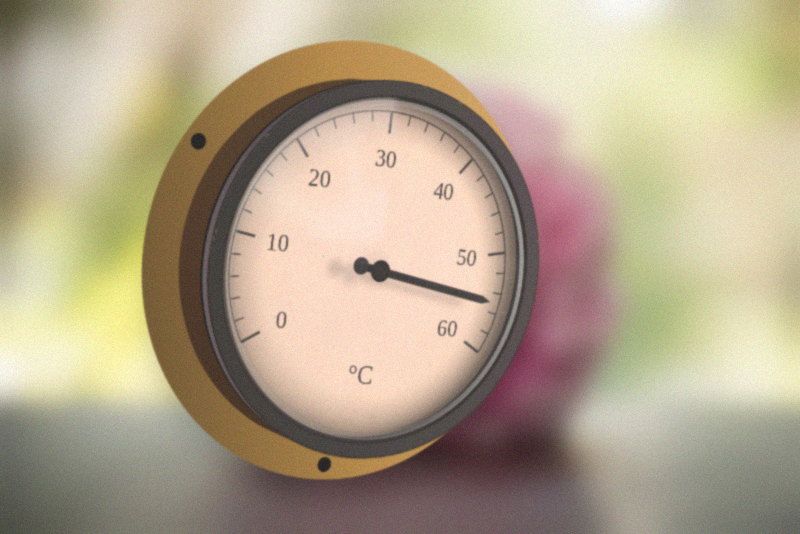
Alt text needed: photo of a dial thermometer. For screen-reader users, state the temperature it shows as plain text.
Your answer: 55 °C
